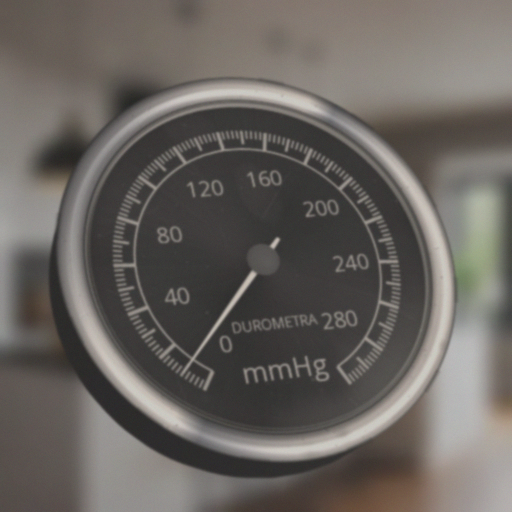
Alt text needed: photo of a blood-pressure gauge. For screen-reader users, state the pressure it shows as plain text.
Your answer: 10 mmHg
